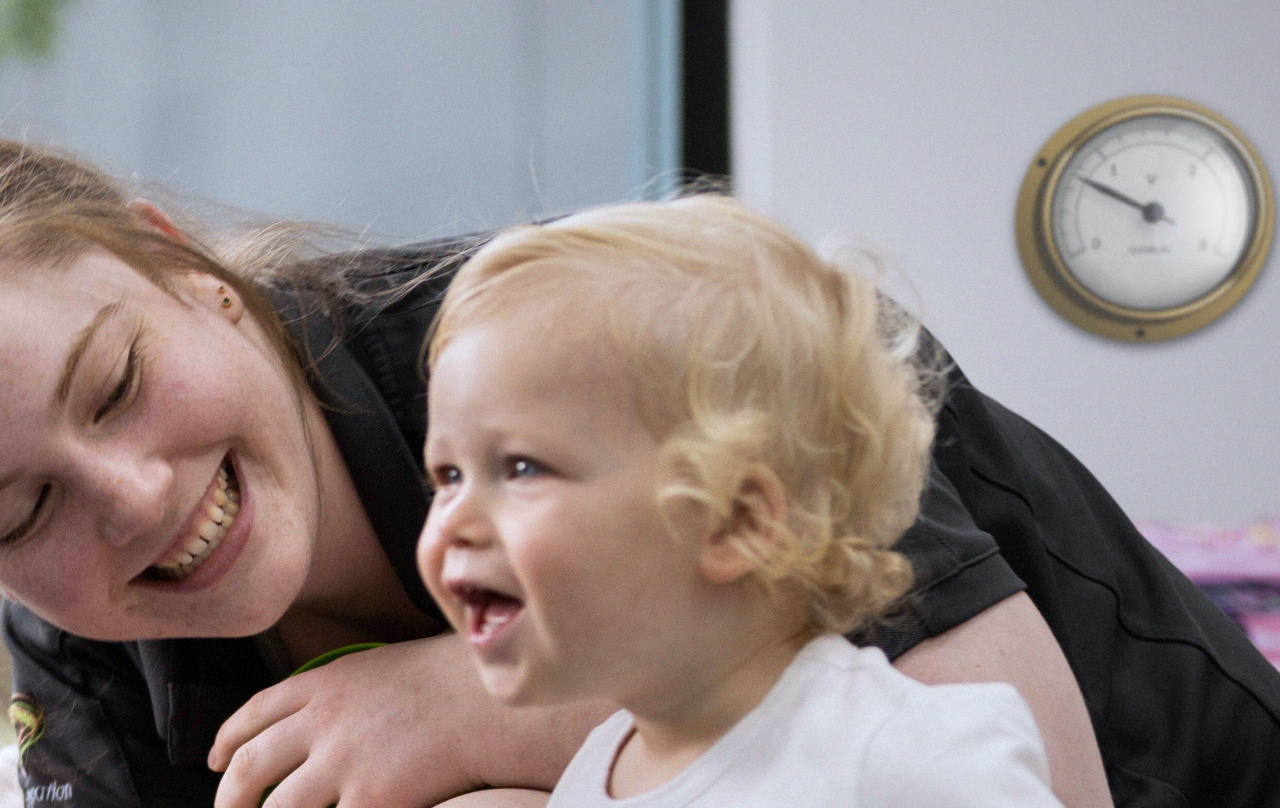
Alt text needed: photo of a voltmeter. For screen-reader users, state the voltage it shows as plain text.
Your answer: 0.7 V
